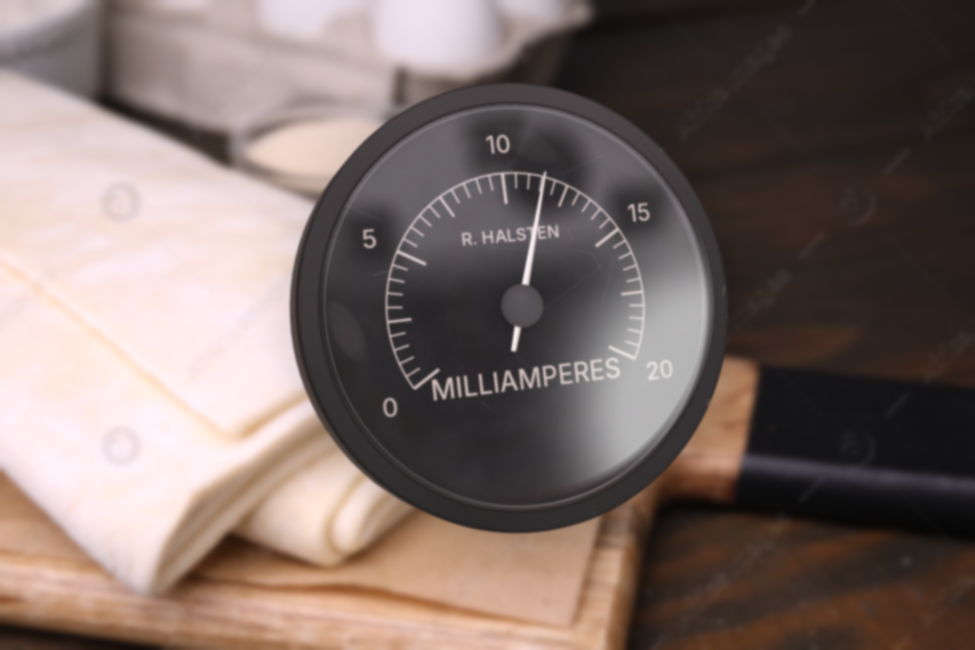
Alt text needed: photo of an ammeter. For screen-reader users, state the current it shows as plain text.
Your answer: 11.5 mA
